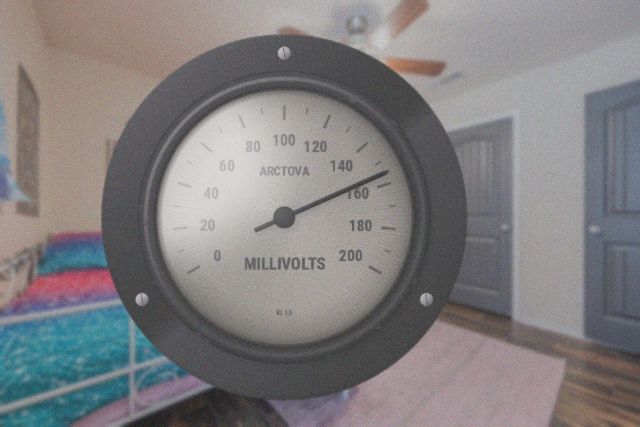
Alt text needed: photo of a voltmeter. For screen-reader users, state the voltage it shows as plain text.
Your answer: 155 mV
